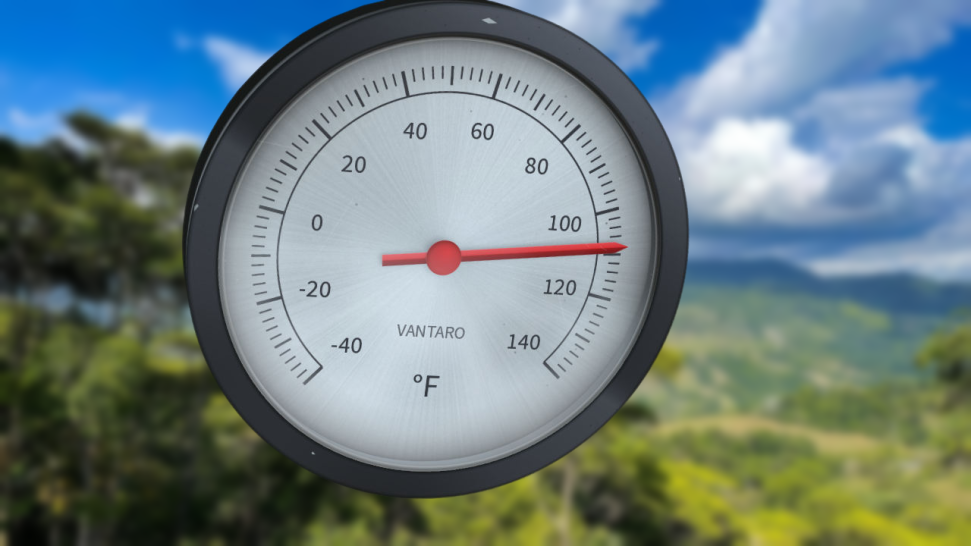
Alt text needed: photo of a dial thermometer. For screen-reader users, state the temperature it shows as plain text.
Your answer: 108 °F
